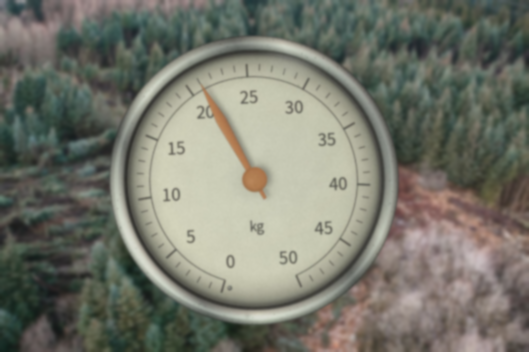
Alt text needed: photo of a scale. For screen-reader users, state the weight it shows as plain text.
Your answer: 21 kg
